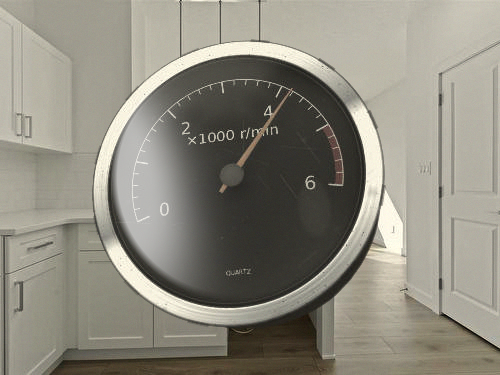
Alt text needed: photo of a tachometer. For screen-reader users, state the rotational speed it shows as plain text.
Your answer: 4200 rpm
